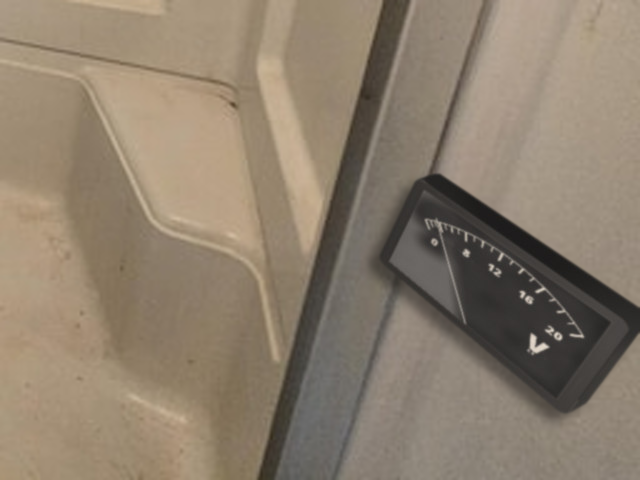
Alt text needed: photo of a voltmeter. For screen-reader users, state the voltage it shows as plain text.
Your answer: 4 V
